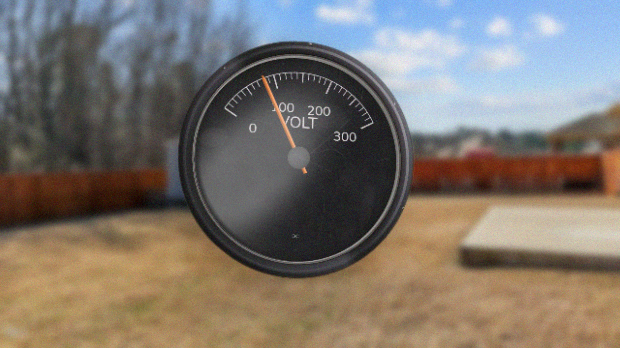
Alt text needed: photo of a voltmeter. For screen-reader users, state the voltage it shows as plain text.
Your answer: 80 V
